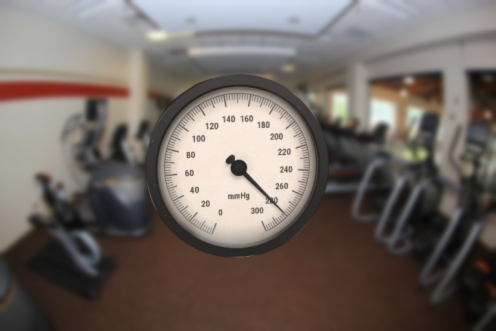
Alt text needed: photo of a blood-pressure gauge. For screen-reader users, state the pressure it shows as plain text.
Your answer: 280 mmHg
